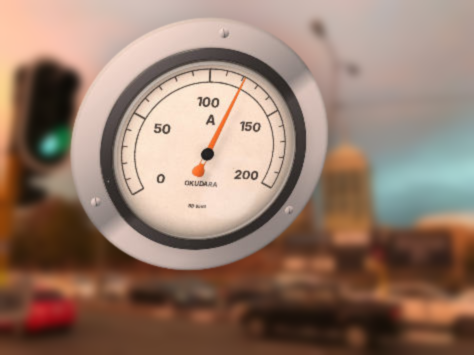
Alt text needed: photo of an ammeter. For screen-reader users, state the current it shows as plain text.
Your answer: 120 A
